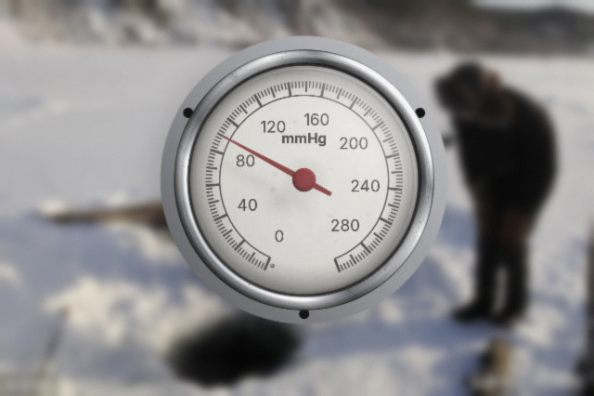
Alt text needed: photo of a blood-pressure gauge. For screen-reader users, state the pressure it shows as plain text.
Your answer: 90 mmHg
